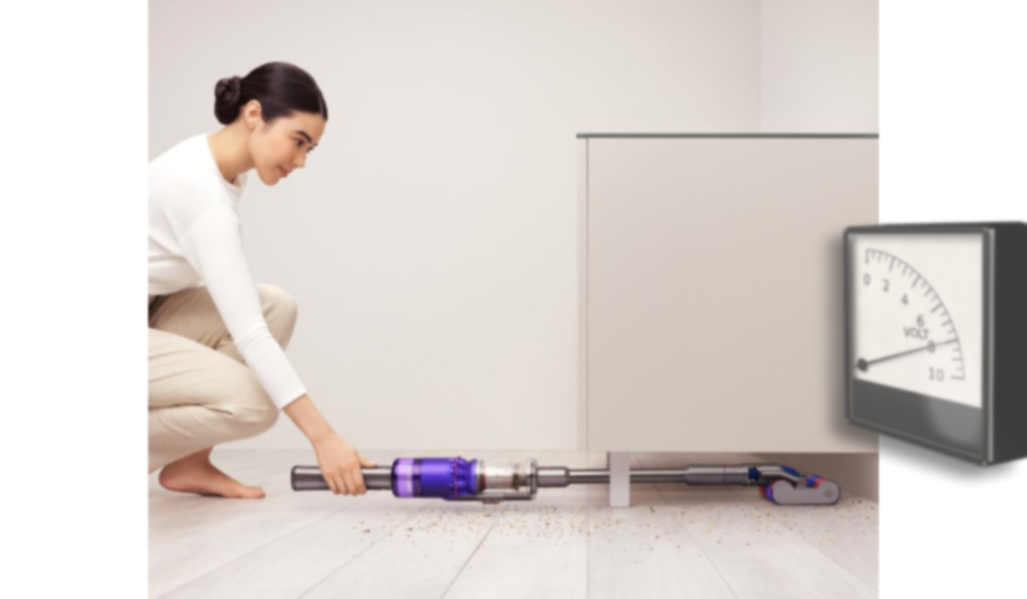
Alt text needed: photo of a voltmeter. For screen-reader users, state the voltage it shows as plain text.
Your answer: 8 V
